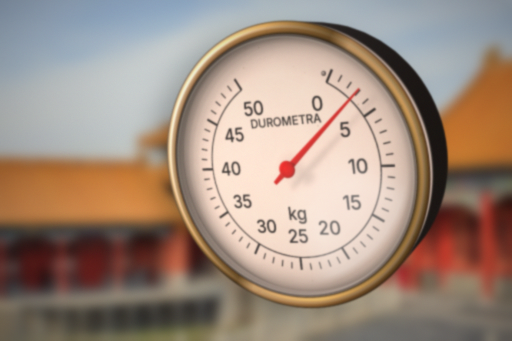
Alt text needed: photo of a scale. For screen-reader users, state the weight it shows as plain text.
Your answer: 3 kg
